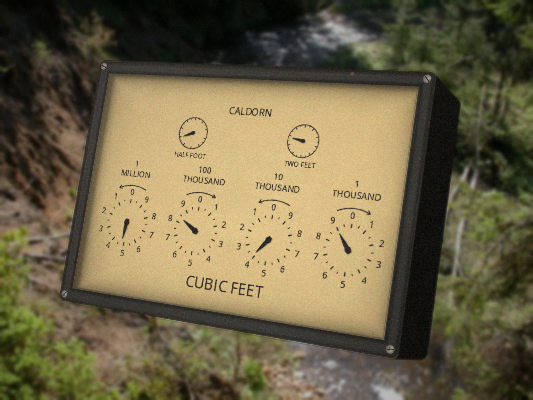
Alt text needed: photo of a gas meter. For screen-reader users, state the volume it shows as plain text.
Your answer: 483900 ft³
